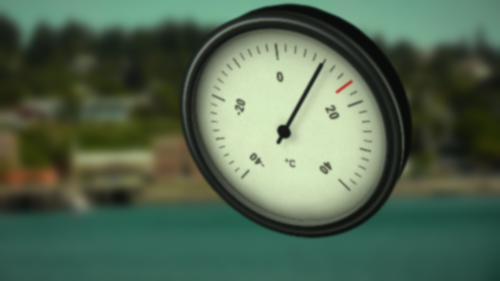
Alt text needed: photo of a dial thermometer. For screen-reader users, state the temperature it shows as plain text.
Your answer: 10 °C
